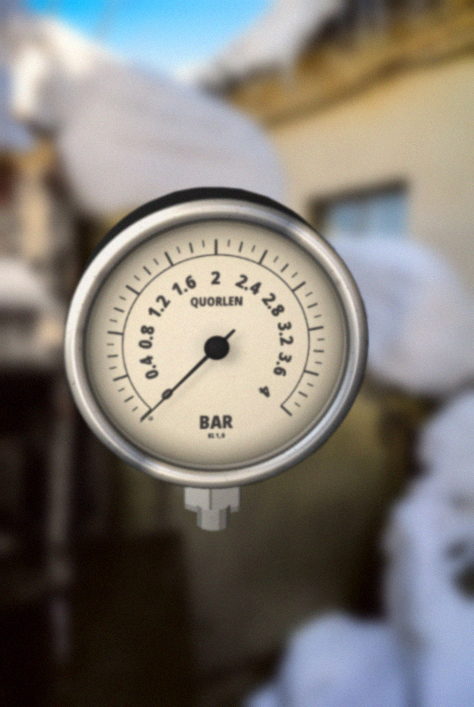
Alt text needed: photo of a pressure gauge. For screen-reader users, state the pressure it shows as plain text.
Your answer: 0 bar
